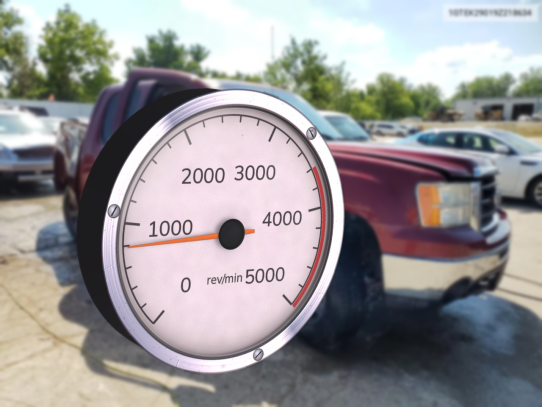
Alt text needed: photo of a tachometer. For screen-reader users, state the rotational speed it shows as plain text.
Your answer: 800 rpm
